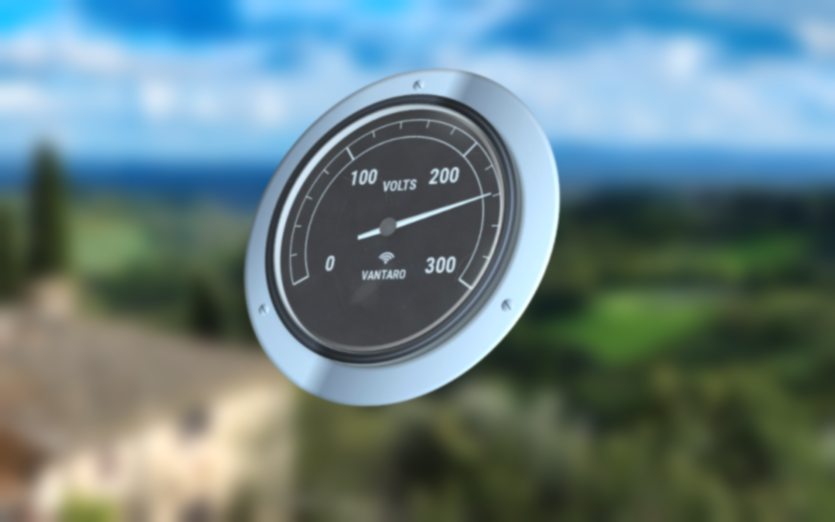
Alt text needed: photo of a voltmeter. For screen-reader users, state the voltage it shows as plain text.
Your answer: 240 V
